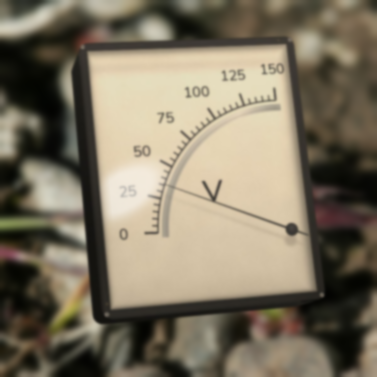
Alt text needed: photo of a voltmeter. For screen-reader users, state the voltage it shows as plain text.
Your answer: 35 V
